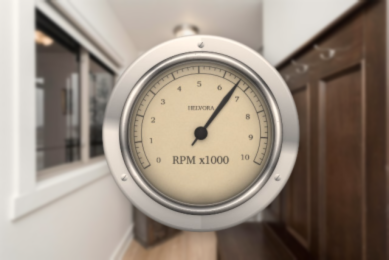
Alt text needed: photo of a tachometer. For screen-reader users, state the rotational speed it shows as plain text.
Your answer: 6600 rpm
